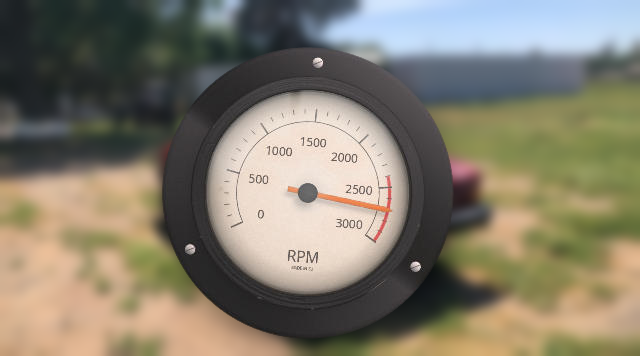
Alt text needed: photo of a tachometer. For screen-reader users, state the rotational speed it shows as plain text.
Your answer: 2700 rpm
